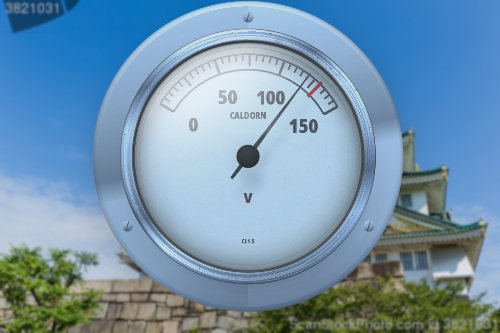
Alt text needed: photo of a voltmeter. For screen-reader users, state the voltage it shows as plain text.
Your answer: 120 V
